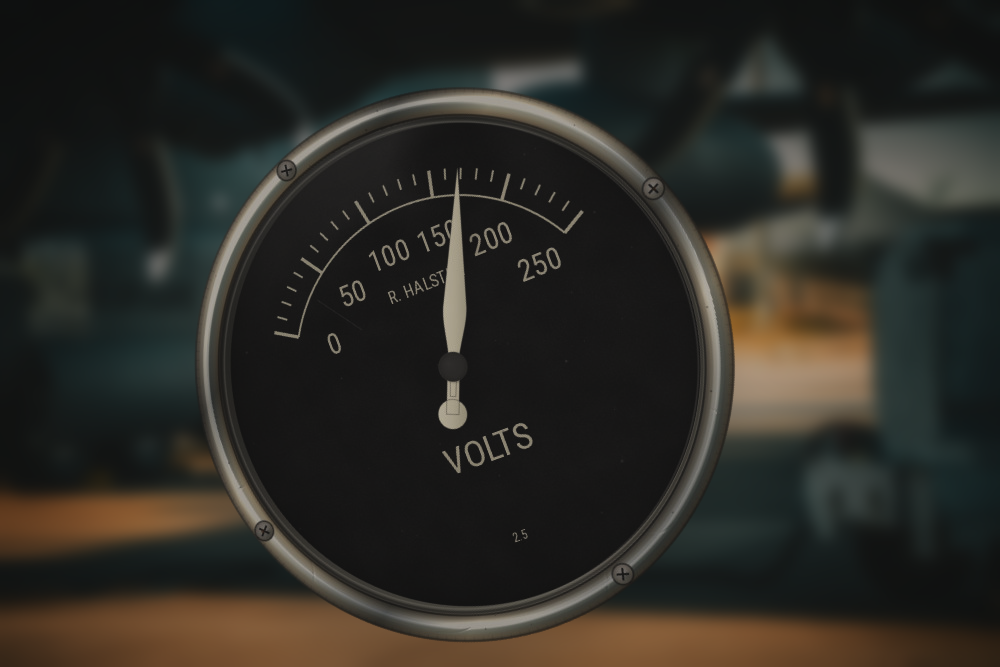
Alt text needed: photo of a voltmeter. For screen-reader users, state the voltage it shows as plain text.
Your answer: 170 V
